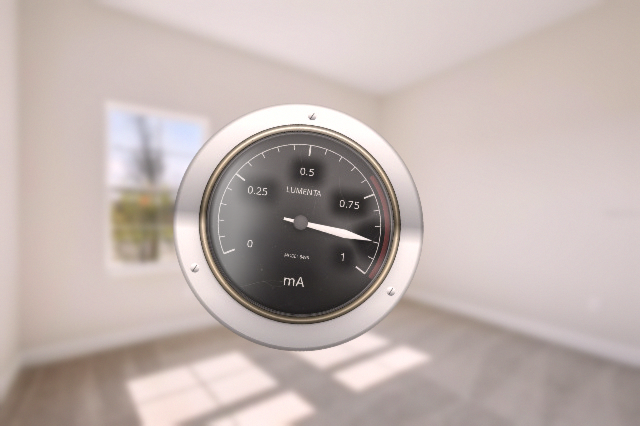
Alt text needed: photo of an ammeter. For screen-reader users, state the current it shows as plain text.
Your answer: 0.9 mA
